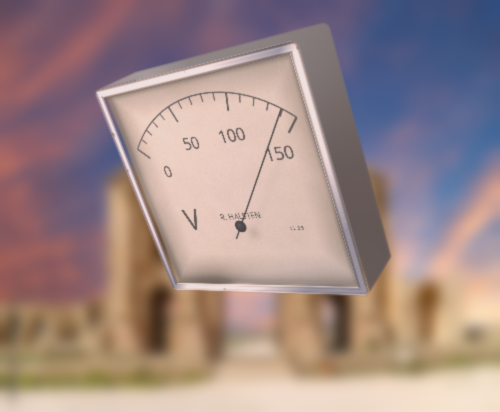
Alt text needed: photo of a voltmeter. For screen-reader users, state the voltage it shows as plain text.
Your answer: 140 V
